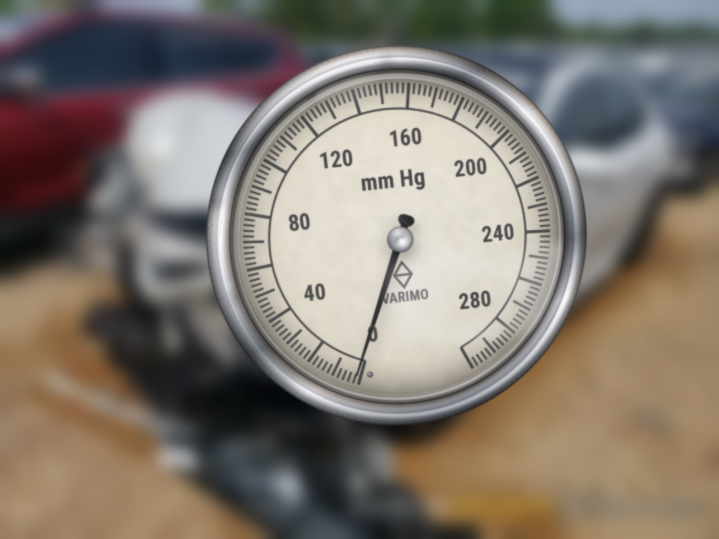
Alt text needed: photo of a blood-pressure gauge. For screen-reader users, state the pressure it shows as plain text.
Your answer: 2 mmHg
